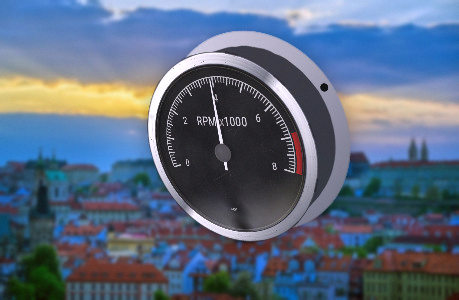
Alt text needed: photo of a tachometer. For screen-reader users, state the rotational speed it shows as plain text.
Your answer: 4000 rpm
